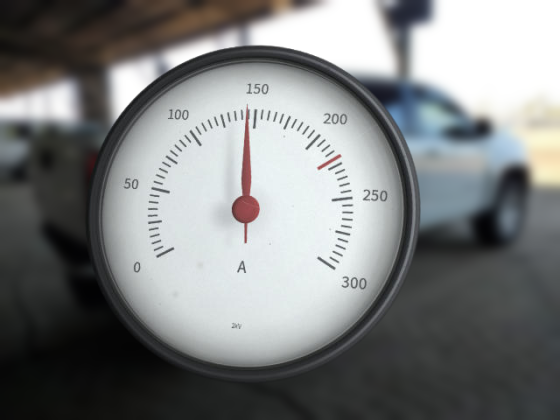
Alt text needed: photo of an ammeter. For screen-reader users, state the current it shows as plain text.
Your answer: 145 A
